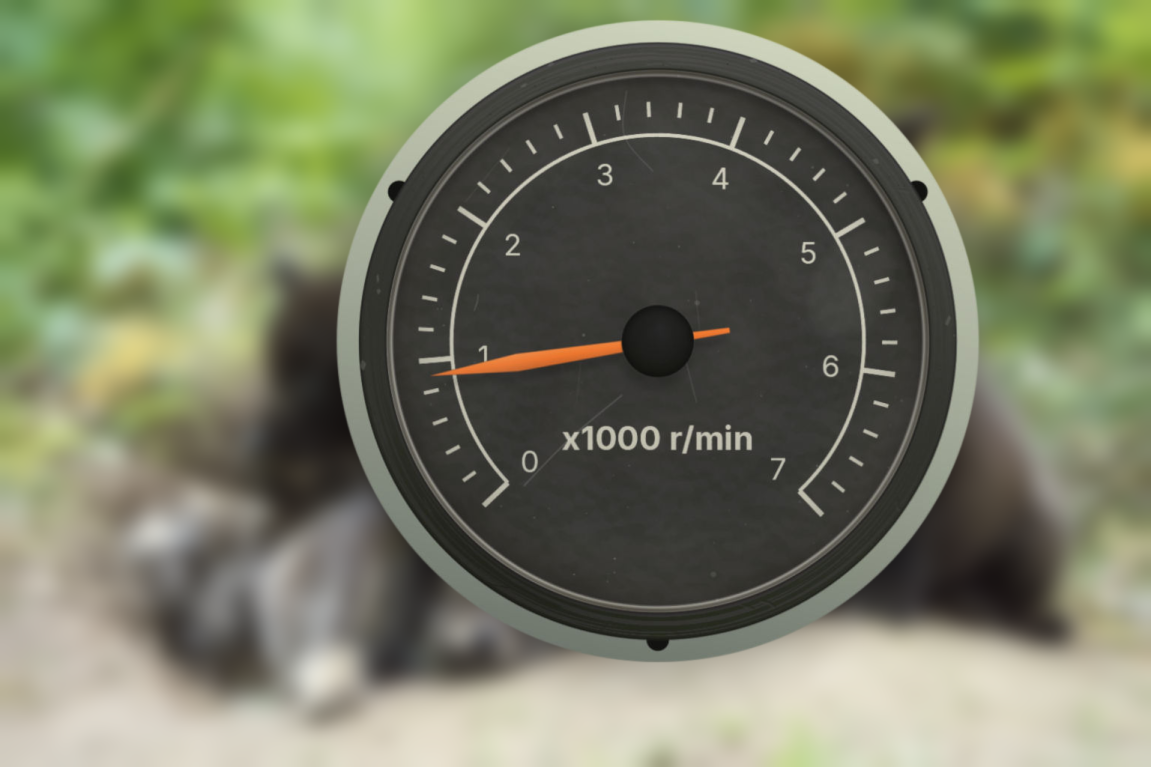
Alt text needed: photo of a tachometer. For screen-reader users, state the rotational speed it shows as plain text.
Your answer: 900 rpm
